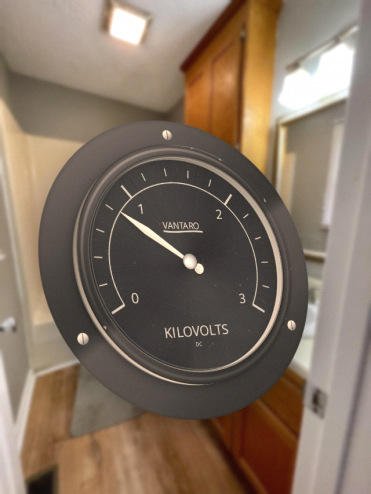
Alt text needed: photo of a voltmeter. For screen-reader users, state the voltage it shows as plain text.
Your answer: 0.8 kV
